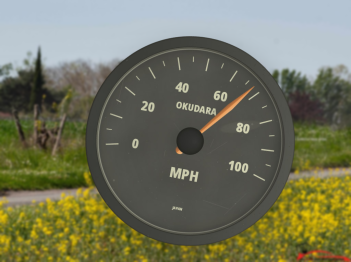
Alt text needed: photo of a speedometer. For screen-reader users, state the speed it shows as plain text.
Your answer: 67.5 mph
